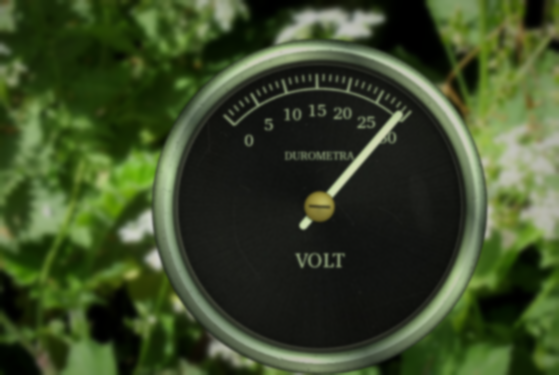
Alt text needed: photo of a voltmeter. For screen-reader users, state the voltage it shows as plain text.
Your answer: 29 V
